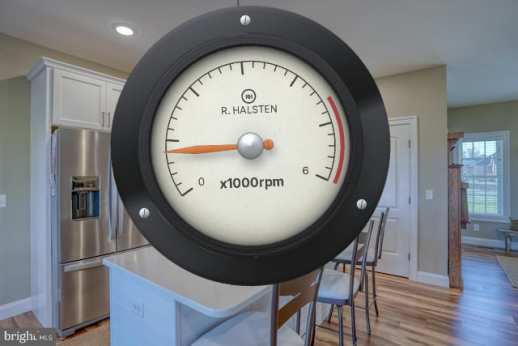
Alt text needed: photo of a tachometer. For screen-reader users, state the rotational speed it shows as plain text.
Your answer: 800 rpm
